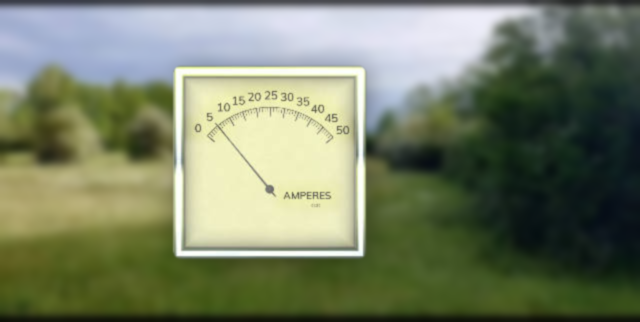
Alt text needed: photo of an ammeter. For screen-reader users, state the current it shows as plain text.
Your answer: 5 A
